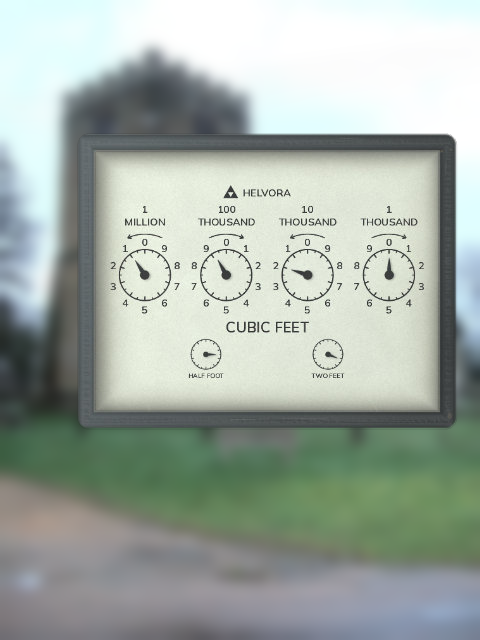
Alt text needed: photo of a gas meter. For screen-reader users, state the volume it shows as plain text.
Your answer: 92000 ft³
